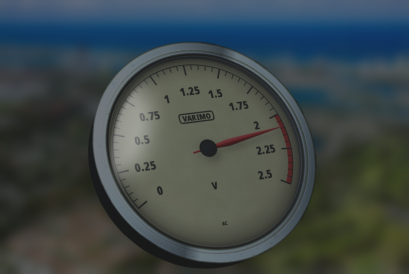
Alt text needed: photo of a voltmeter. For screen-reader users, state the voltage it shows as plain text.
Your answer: 2.1 V
